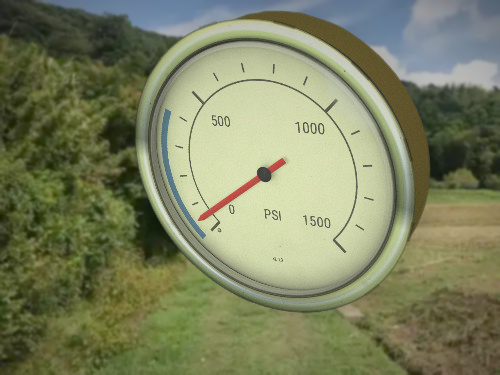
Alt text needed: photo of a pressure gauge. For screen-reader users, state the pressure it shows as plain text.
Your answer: 50 psi
